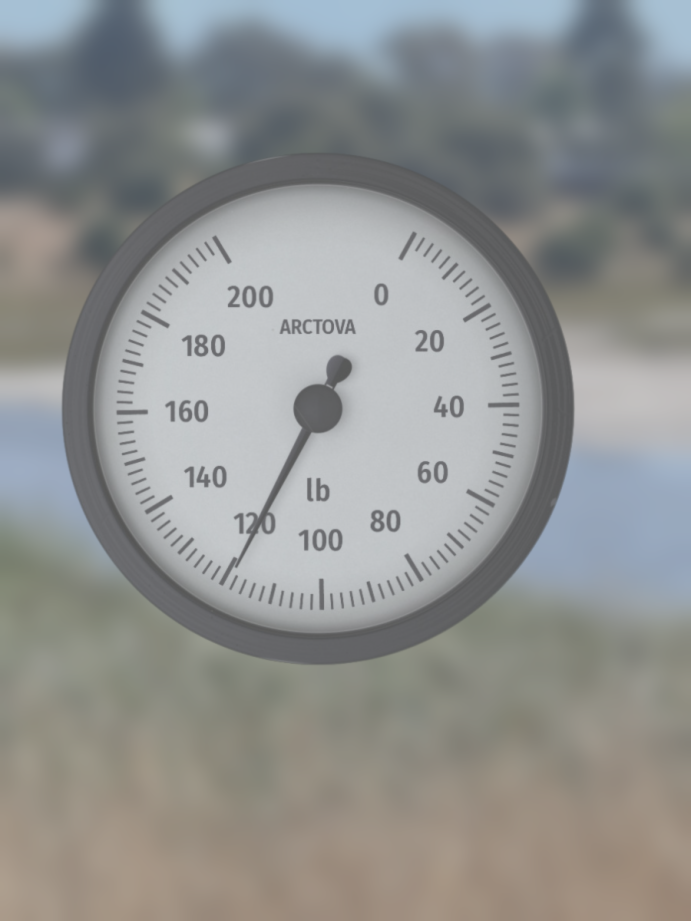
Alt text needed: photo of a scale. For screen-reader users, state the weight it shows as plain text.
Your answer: 119 lb
